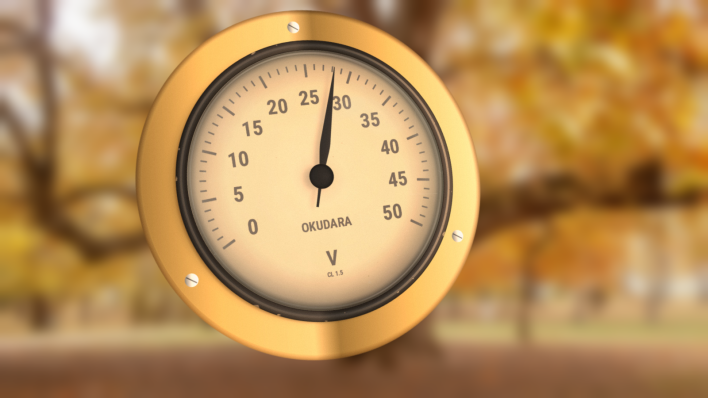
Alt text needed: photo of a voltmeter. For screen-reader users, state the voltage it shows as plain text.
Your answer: 28 V
